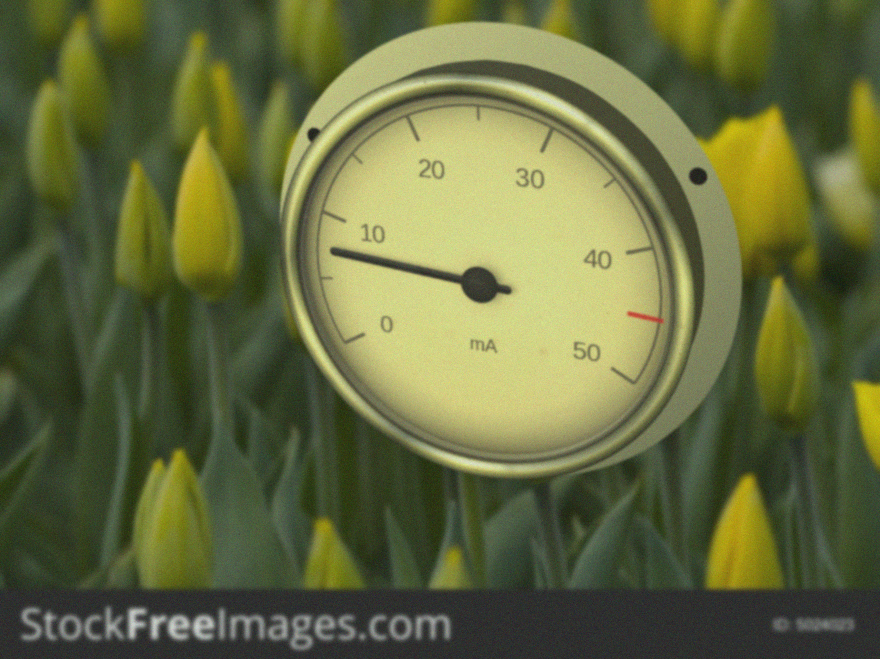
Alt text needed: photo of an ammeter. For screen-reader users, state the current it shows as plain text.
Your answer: 7.5 mA
